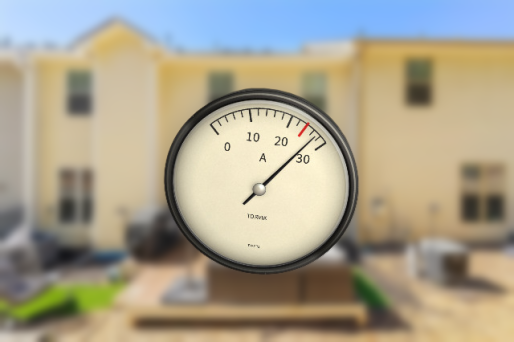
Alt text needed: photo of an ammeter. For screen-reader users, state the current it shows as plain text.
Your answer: 27 A
